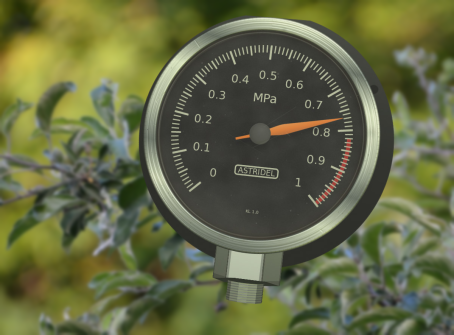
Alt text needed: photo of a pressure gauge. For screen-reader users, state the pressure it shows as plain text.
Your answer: 0.77 MPa
